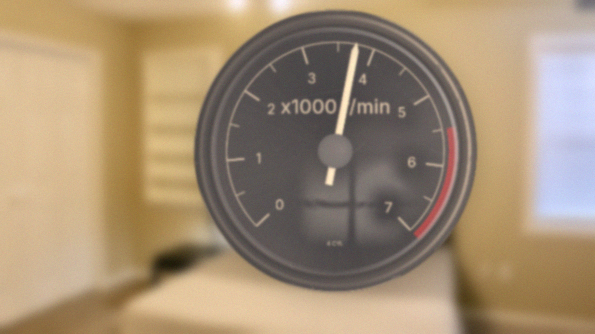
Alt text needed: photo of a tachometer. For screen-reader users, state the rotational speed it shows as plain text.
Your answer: 3750 rpm
